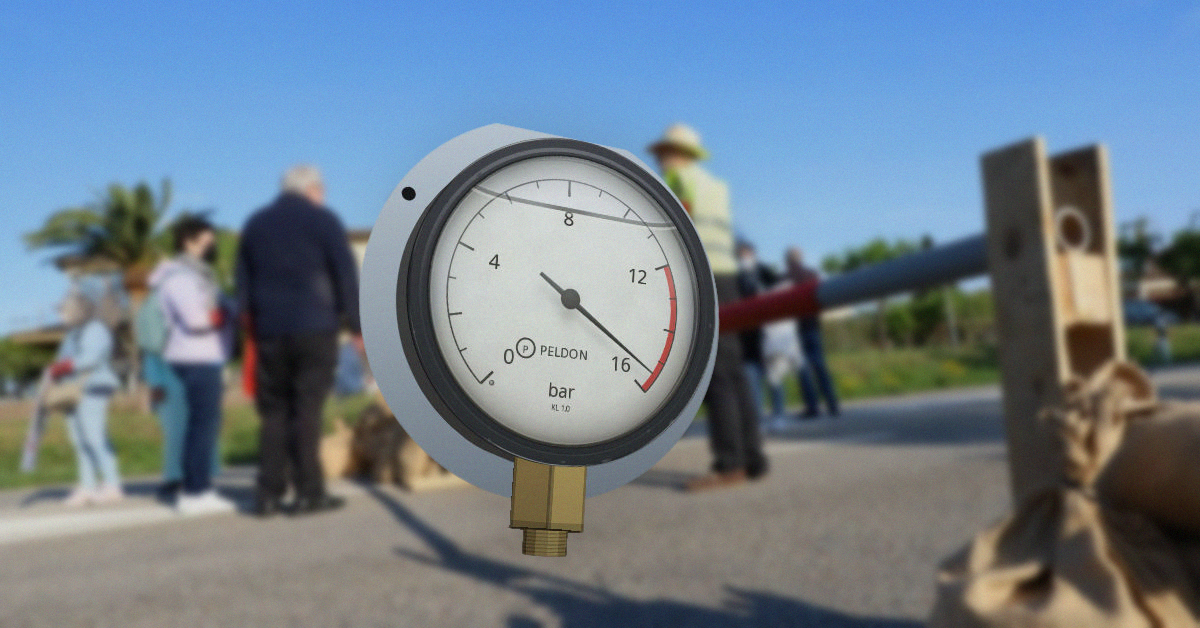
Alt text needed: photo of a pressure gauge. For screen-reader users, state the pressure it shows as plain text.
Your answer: 15.5 bar
